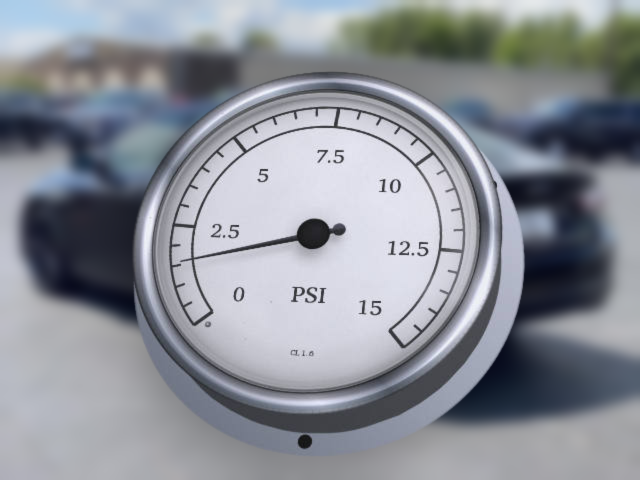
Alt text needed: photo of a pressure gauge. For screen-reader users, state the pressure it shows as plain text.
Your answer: 1.5 psi
